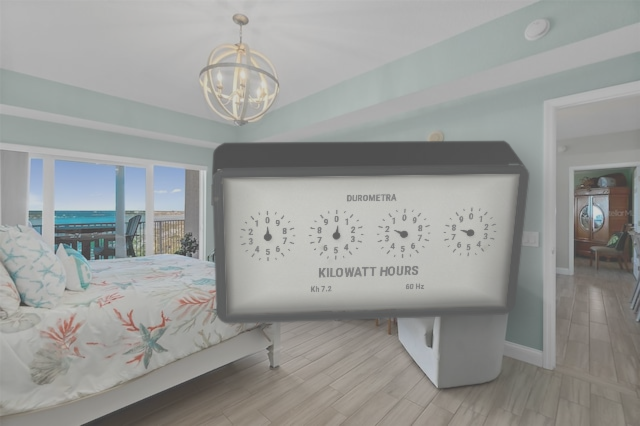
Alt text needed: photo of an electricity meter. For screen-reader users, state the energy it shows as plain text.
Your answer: 18 kWh
